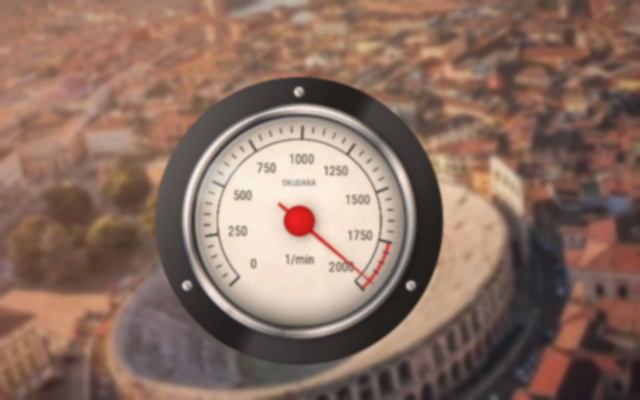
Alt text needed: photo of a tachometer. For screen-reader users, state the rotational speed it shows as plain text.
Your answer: 1950 rpm
